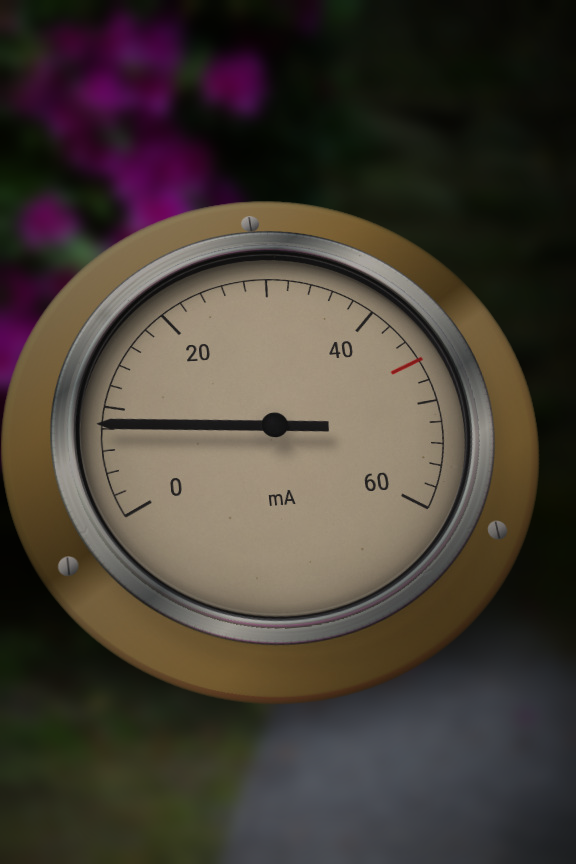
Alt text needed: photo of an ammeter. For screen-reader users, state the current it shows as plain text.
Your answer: 8 mA
